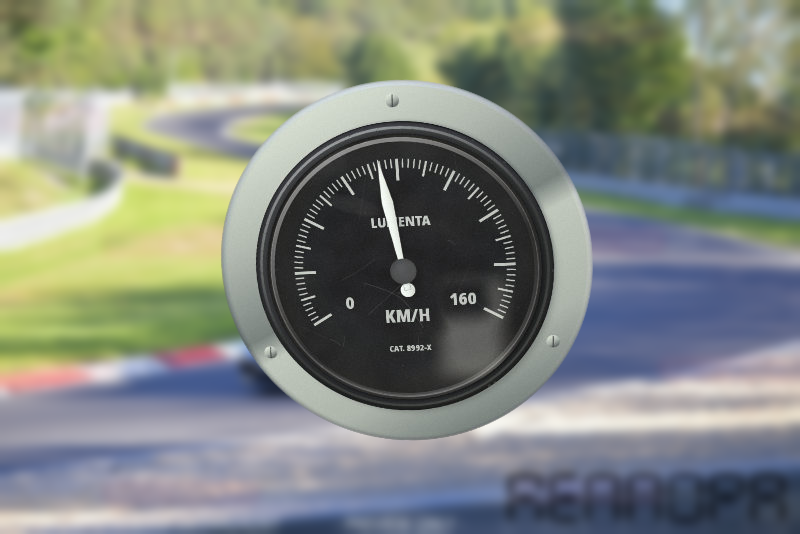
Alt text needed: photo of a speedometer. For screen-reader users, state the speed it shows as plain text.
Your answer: 74 km/h
